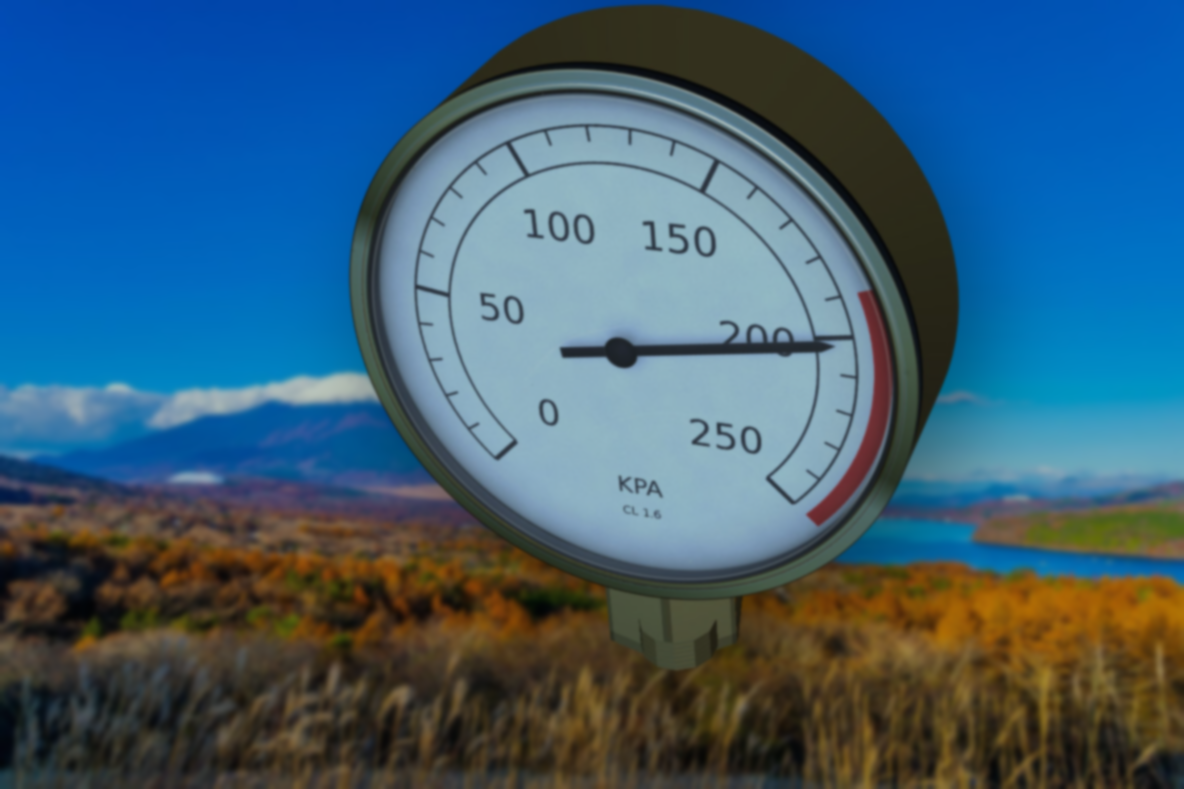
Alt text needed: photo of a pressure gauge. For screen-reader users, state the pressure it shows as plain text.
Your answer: 200 kPa
